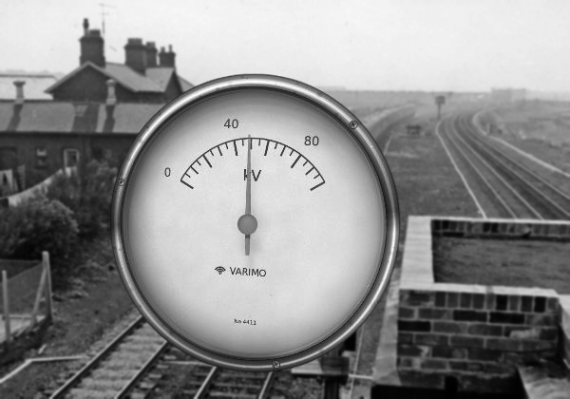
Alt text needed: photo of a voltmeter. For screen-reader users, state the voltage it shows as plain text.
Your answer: 50 kV
